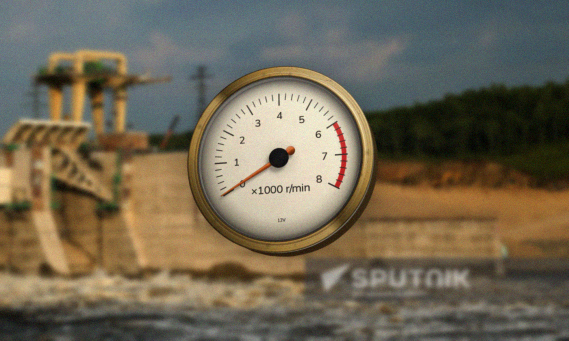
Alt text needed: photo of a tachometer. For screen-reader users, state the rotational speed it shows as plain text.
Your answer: 0 rpm
